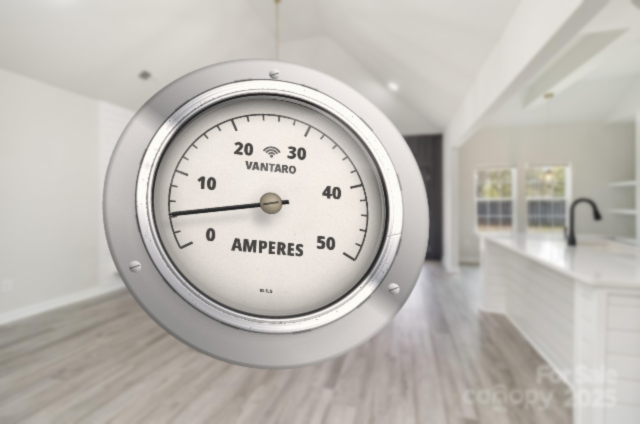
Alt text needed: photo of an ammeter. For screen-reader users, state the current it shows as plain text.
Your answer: 4 A
